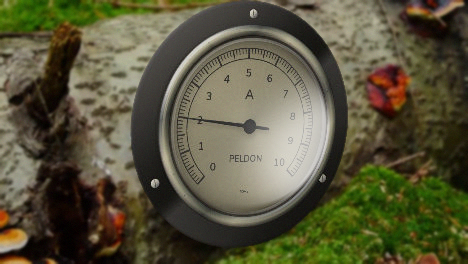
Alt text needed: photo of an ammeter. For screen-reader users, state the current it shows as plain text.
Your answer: 2 A
